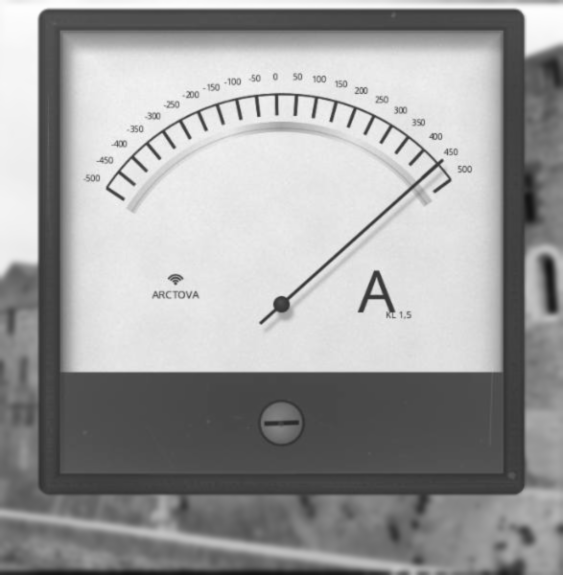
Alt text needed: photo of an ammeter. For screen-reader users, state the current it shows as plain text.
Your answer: 450 A
